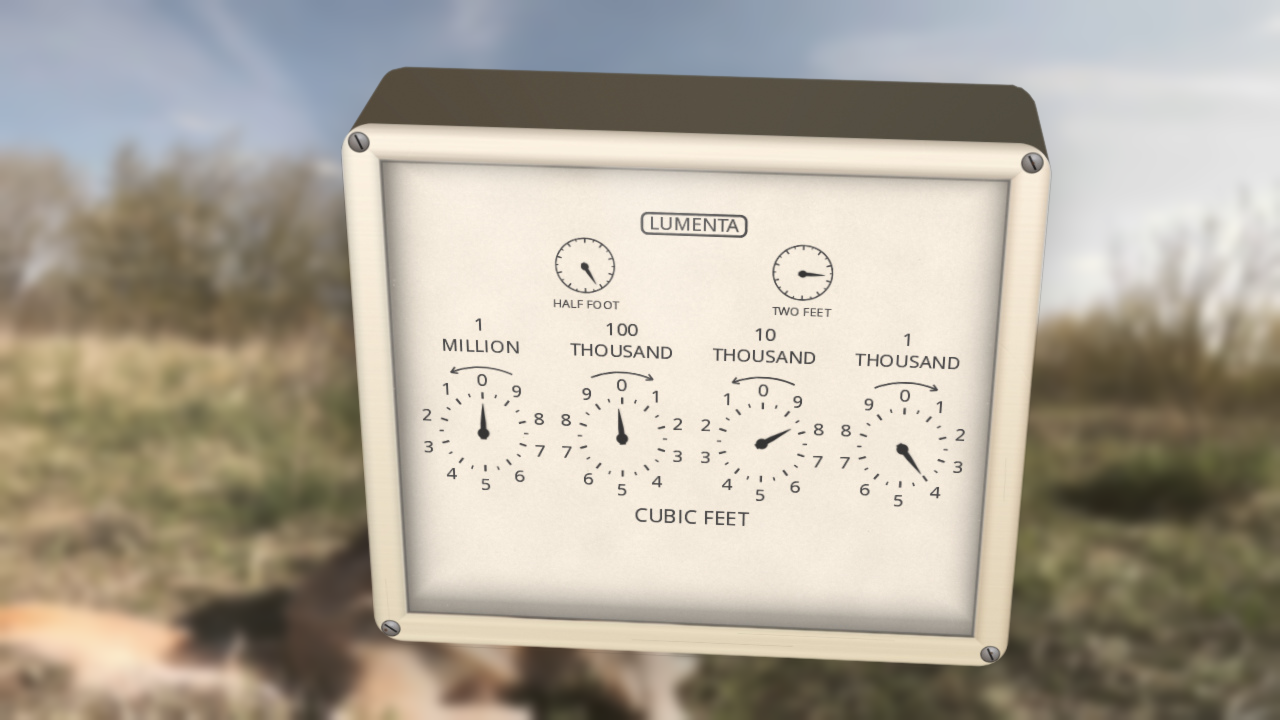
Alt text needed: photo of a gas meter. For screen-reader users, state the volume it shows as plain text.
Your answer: 998400 ft³
